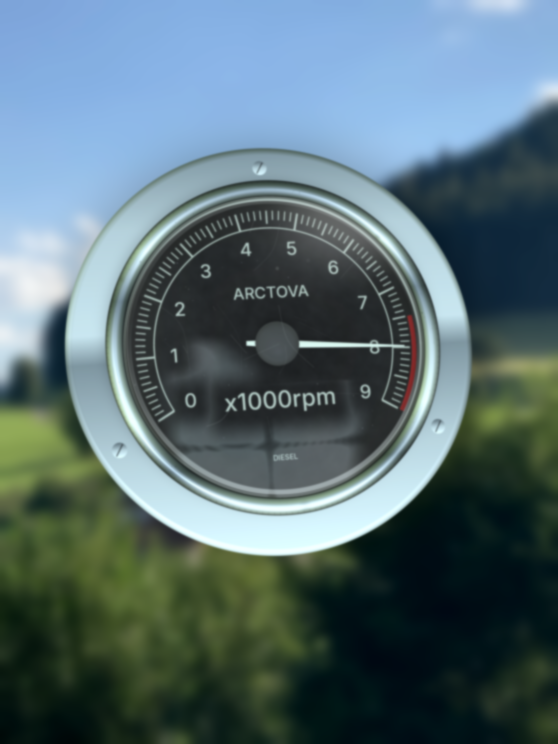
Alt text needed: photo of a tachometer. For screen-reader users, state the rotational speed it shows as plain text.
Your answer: 8000 rpm
